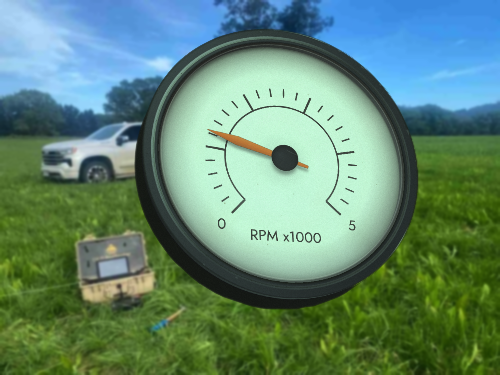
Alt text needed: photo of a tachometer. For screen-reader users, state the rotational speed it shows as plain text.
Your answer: 1200 rpm
